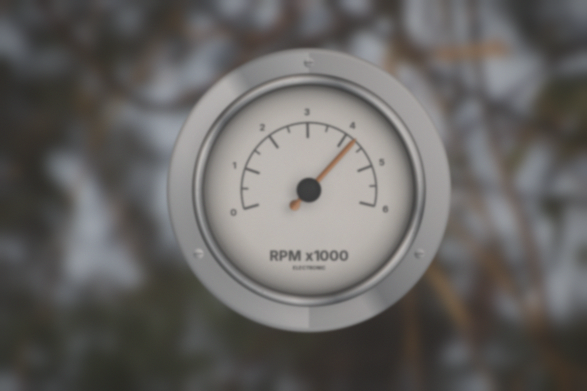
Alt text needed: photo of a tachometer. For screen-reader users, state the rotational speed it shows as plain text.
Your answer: 4250 rpm
